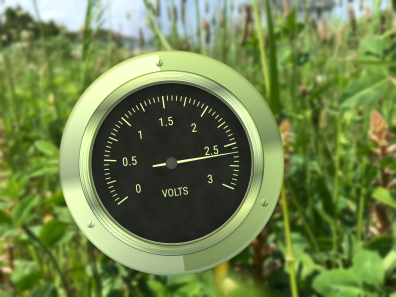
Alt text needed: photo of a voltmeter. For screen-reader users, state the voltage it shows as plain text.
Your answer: 2.6 V
